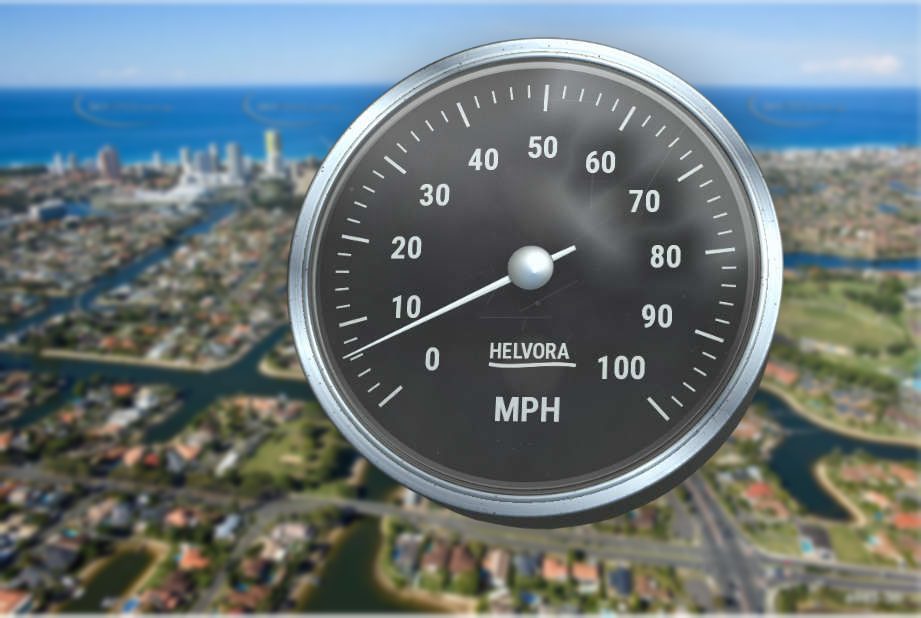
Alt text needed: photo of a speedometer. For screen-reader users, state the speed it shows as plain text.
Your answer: 6 mph
